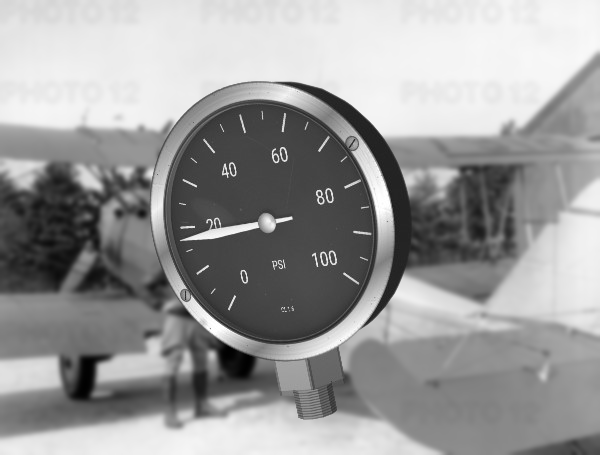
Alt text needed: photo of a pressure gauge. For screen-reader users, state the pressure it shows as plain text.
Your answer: 17.5 psi
